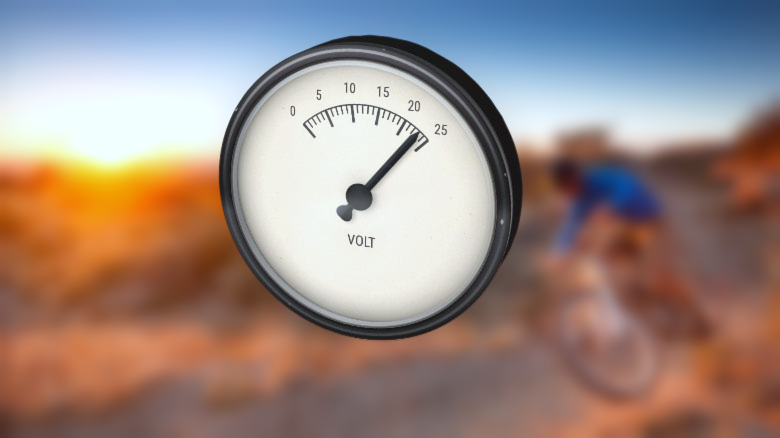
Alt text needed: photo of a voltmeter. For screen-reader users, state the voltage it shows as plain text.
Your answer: 23 V
